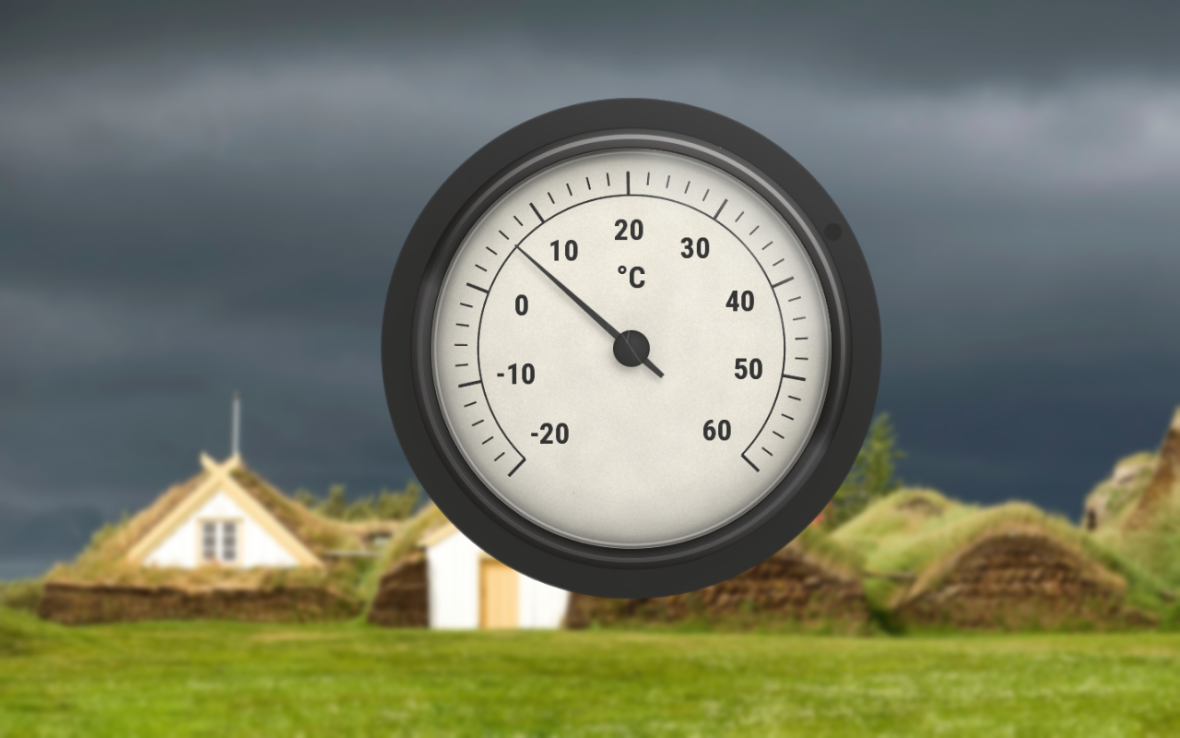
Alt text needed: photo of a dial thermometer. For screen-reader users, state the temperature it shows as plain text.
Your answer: 6 °C
